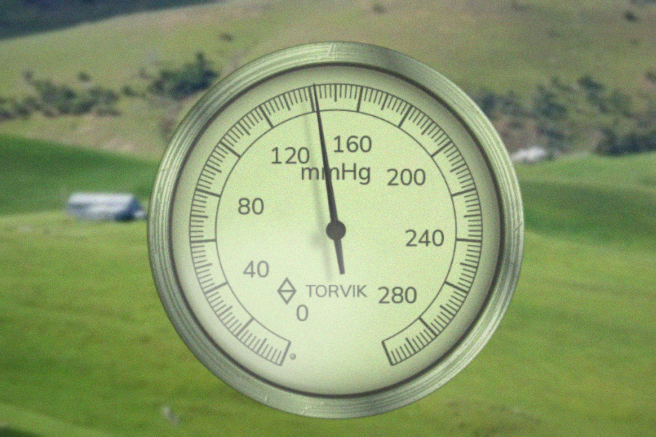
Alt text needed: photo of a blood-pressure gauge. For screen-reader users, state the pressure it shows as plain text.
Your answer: 142 mmHg
